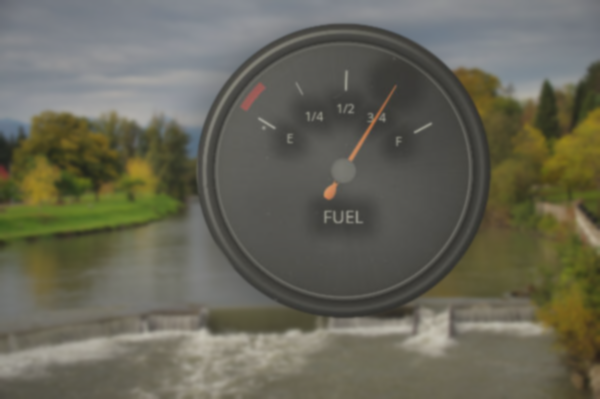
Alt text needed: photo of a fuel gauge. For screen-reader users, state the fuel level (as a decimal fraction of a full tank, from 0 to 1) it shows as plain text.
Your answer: 0.75
